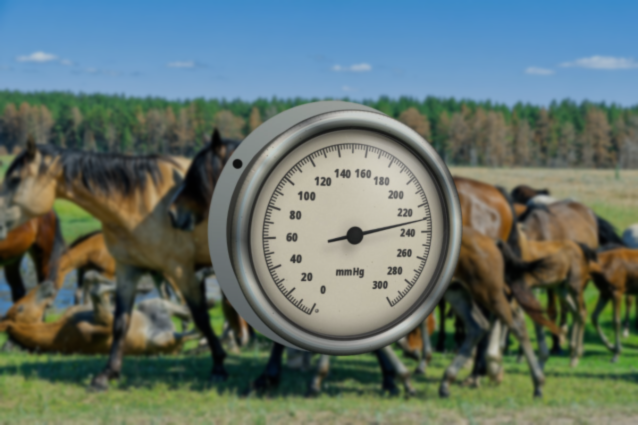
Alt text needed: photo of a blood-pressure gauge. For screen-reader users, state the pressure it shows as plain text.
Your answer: 230 mmHg
